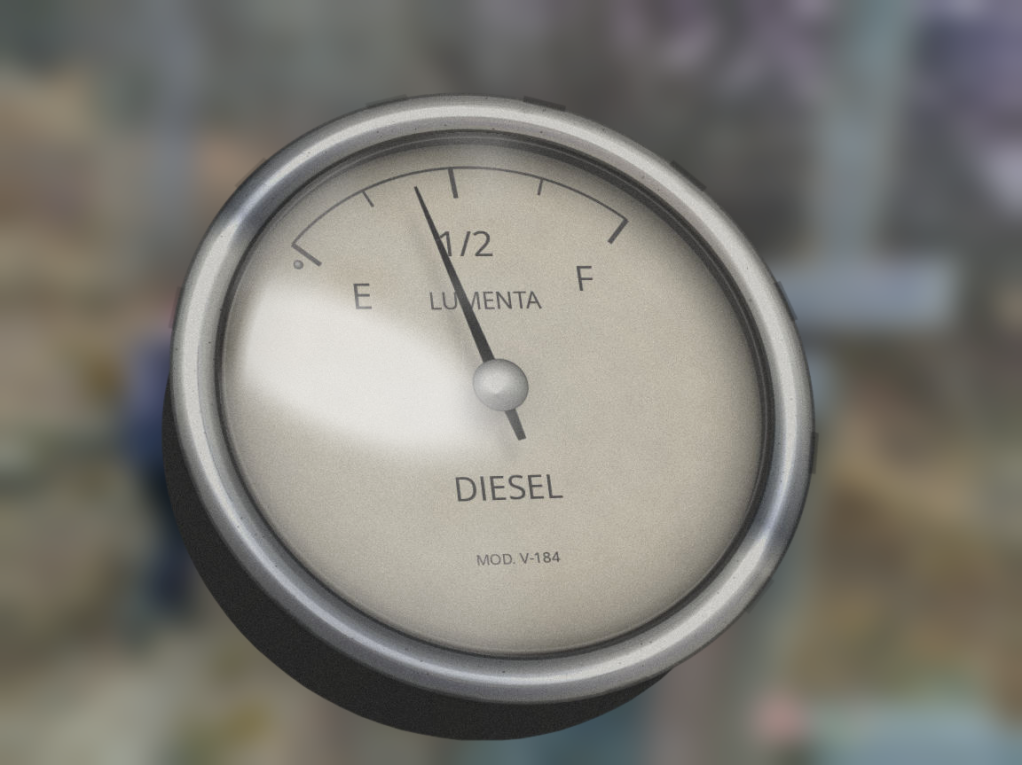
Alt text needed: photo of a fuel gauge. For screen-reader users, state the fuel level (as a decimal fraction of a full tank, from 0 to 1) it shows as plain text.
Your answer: 0.375
